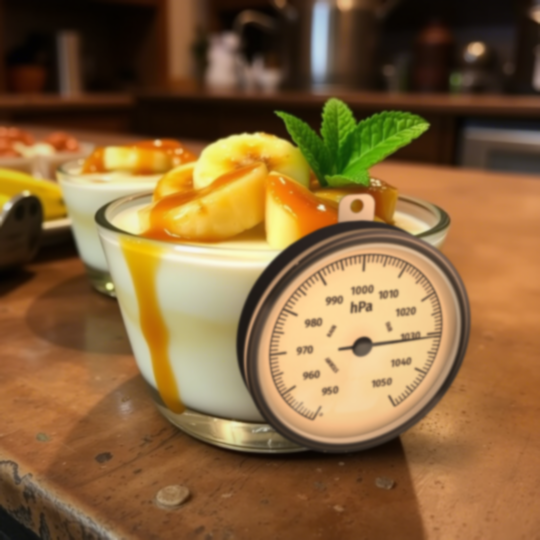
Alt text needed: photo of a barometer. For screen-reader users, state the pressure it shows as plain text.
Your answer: 1030 hPa
